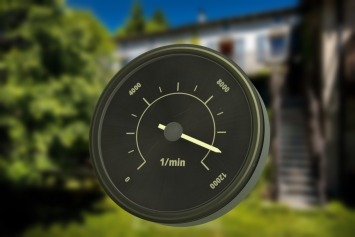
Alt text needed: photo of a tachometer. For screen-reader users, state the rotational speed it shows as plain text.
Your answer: 11000 rpm
